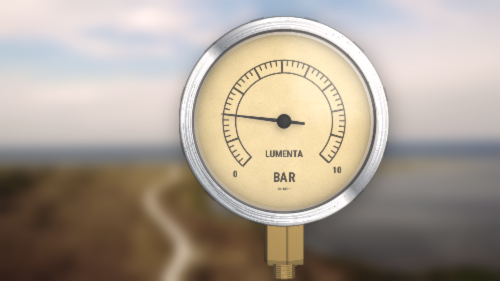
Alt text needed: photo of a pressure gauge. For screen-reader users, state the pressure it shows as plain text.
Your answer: 2 bar
